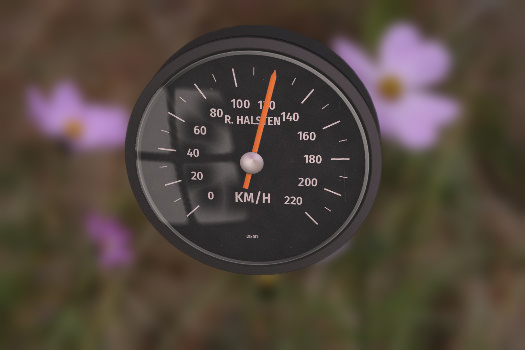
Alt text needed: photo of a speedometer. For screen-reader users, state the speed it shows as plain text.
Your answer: 120 km/h
